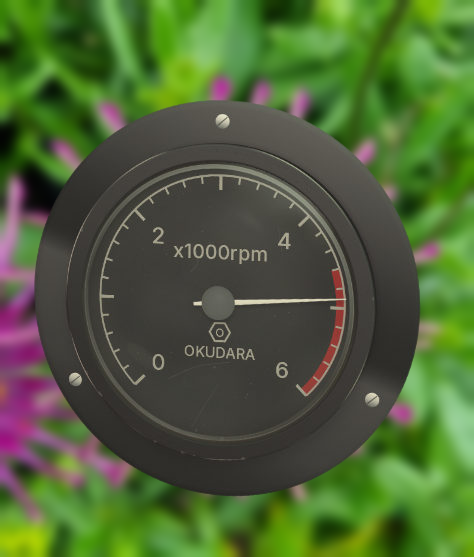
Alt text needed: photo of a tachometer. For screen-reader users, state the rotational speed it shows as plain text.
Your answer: 4900 rpm
